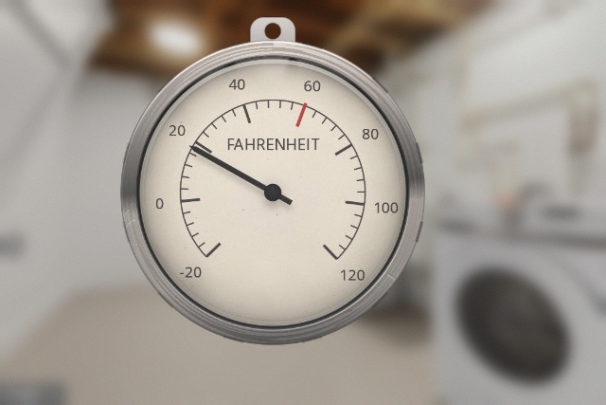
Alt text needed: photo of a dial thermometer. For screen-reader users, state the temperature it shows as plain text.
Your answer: 18 °F
